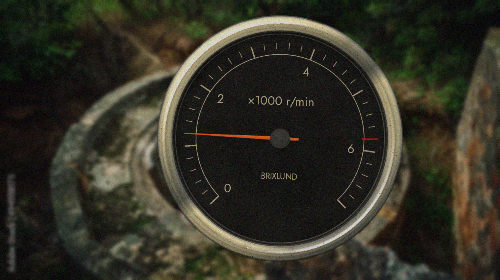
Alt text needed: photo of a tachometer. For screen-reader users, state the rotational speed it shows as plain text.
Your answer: 1200 rpm
